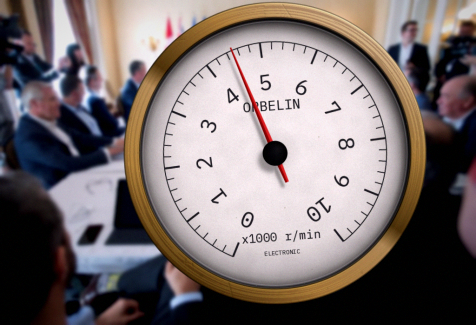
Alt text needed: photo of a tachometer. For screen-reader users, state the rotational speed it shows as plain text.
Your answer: 4500 rpm
